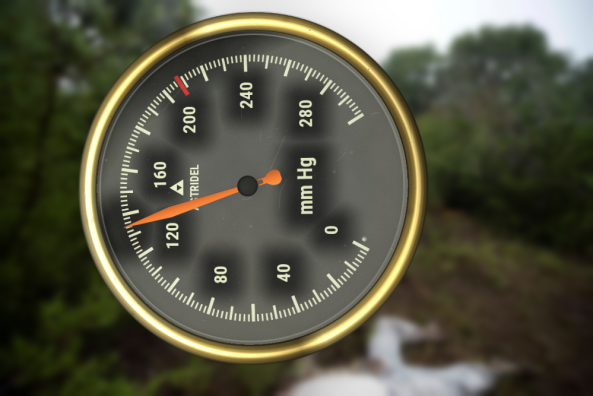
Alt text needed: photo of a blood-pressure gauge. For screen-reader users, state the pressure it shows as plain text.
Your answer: 134 mmHg
